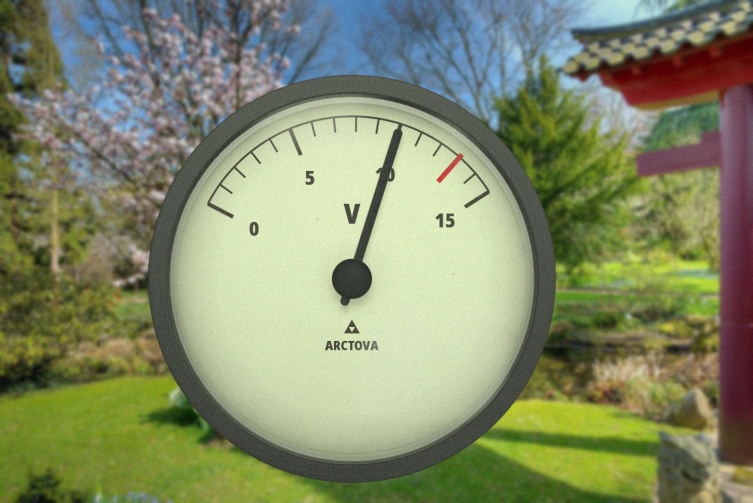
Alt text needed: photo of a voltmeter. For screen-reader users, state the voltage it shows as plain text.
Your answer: 10 V
